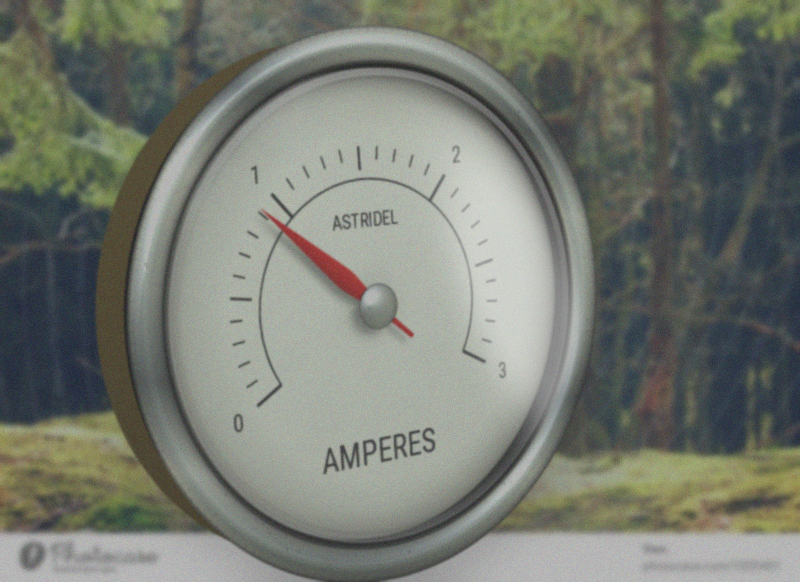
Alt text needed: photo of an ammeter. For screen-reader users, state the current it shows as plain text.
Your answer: 0.9 A
